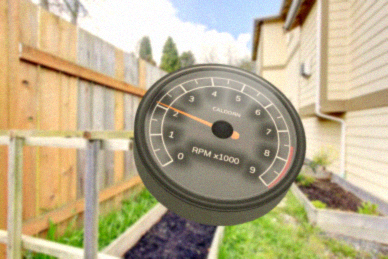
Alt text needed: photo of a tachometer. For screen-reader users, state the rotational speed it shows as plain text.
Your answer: 2000 rpm
